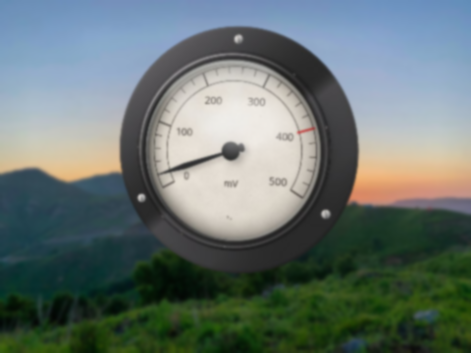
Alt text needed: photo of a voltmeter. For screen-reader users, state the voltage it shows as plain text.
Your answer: 20 mV
